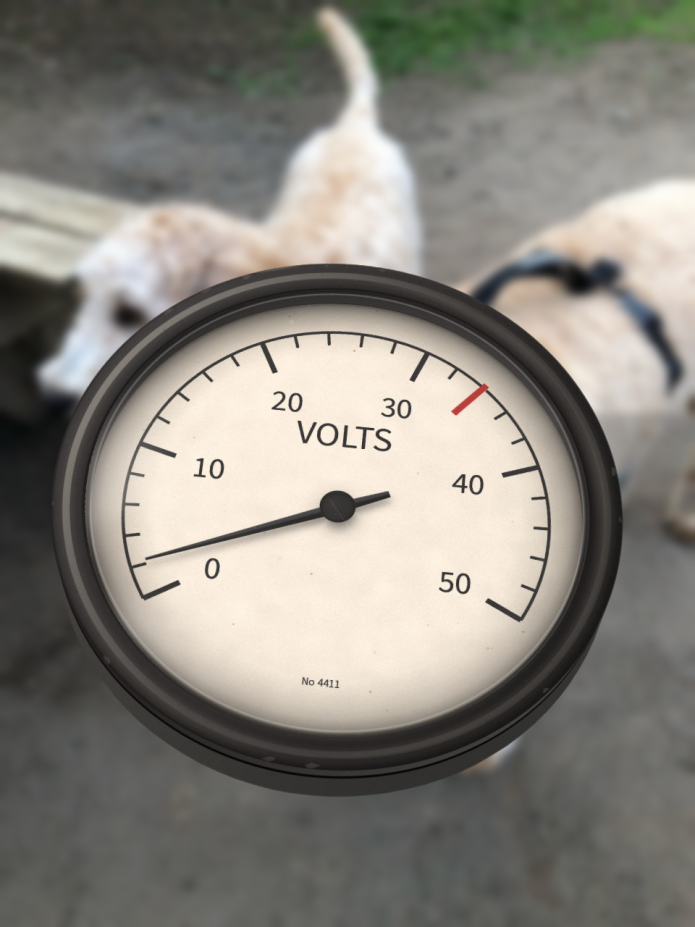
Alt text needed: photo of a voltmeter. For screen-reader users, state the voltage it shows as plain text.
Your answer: 2 V
